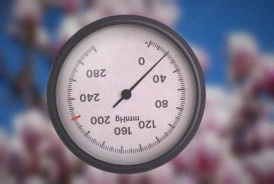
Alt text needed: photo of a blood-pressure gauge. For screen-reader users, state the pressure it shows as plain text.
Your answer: 20 mmHg
